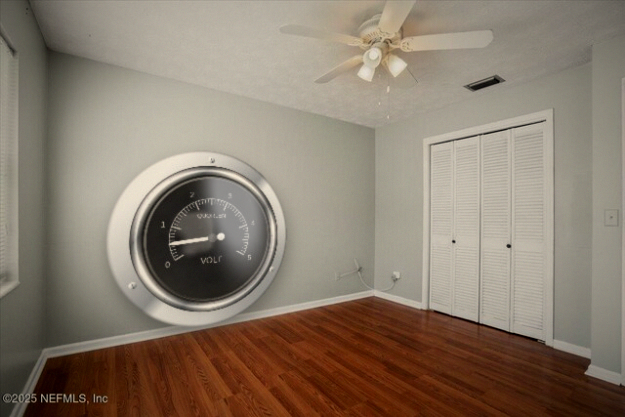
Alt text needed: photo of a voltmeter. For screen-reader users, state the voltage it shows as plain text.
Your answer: 0.5 V
